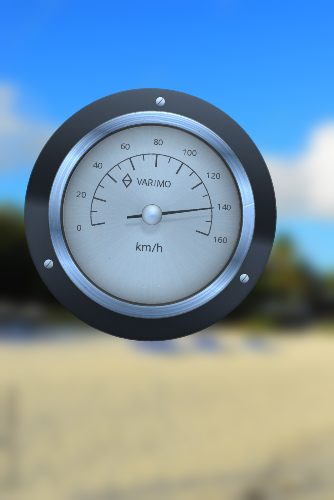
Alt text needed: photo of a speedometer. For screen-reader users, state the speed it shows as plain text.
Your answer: 140 km/h
